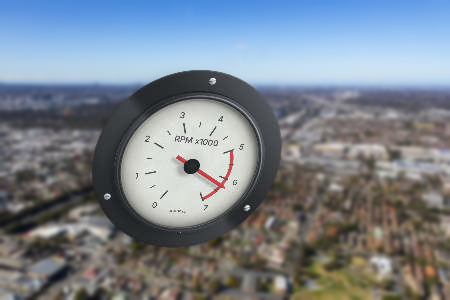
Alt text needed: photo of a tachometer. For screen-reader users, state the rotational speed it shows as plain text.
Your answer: 6250 rpm
